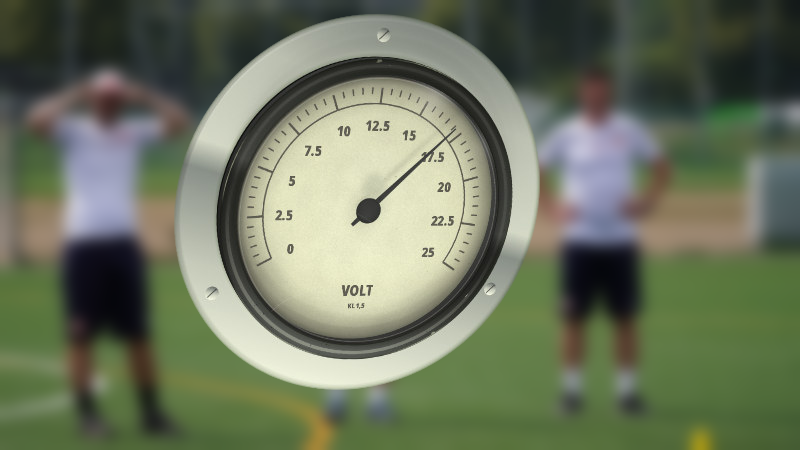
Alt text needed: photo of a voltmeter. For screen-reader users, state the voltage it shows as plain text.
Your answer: 17 V
